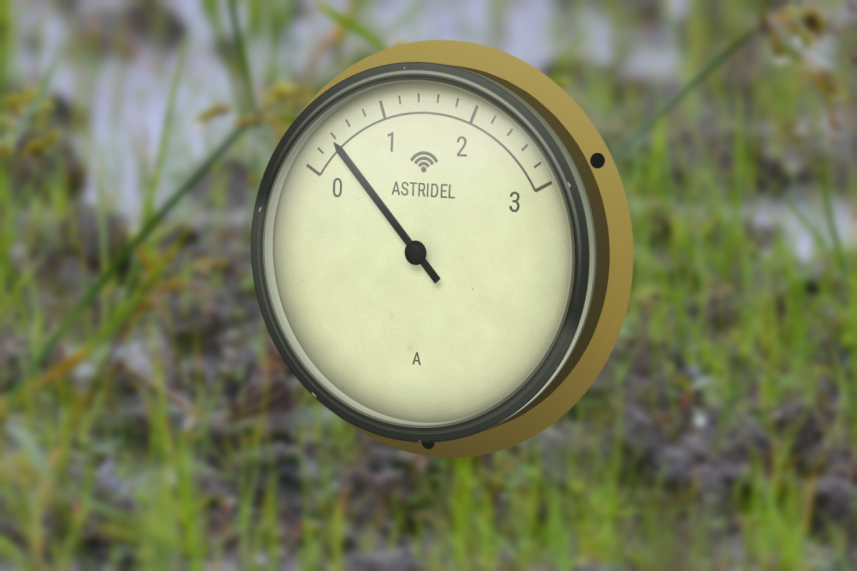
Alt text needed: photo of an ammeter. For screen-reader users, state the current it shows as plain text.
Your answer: 0.4 A
